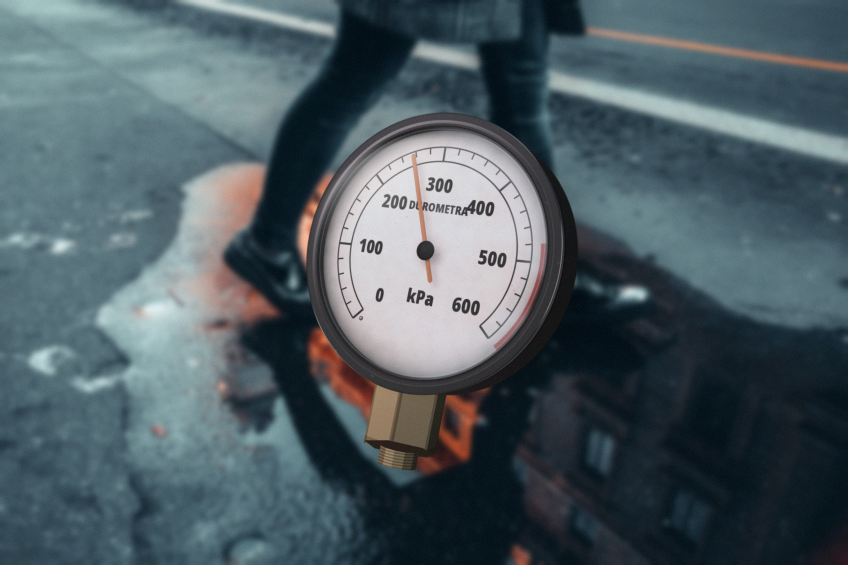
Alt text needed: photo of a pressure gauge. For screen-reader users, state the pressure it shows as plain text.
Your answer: 260 kPa
